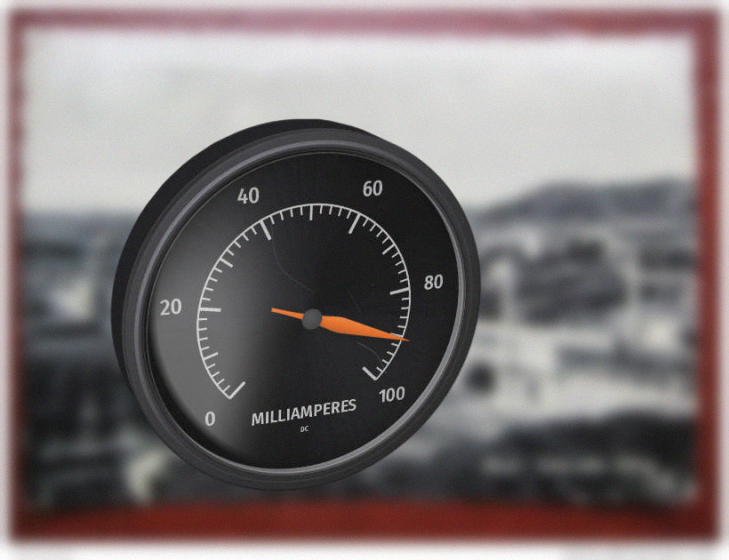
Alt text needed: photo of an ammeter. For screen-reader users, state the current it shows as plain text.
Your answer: 90 mA
